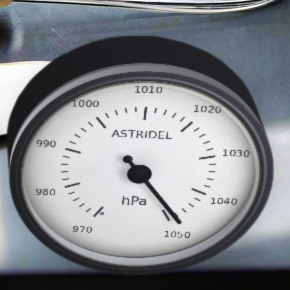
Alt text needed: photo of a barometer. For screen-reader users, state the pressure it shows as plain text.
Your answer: 1048 hPa
